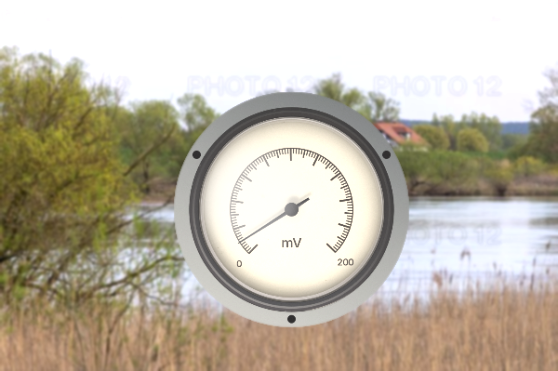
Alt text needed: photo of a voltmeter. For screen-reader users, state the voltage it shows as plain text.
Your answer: 10 mV
